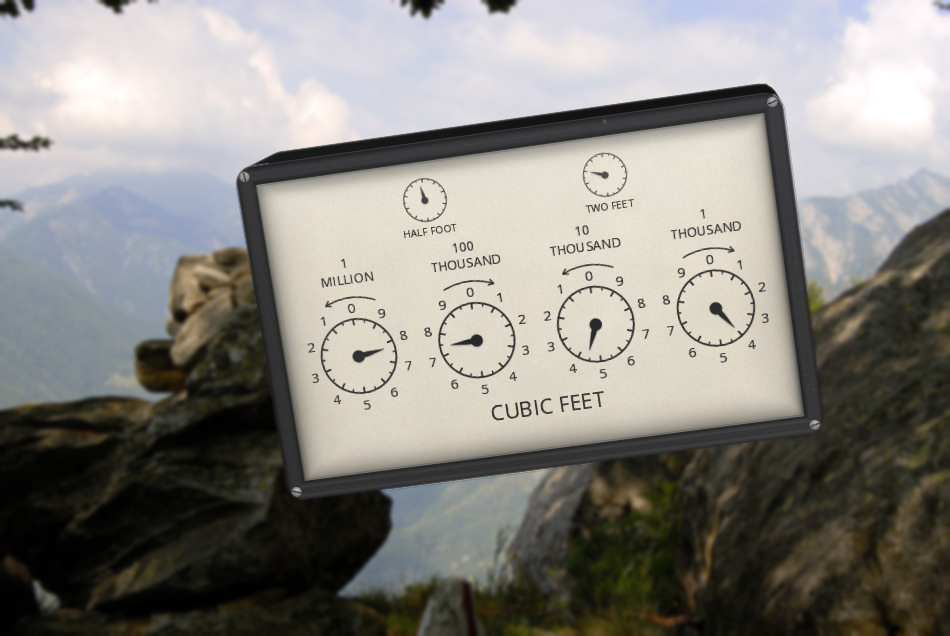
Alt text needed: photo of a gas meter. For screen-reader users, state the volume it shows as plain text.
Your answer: 774400 ft³
